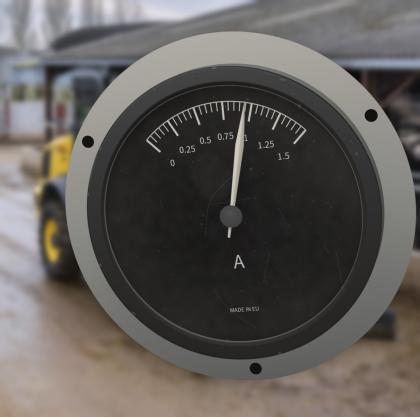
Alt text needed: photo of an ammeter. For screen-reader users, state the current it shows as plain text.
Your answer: 0.95 A
